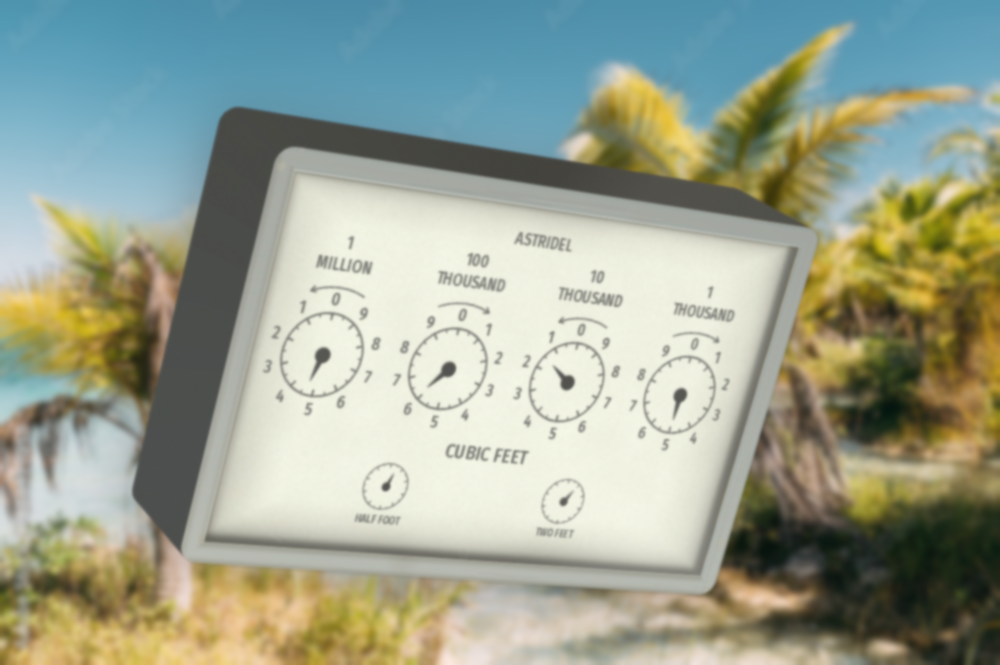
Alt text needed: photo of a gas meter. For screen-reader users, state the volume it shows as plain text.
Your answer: 461500 ft³
